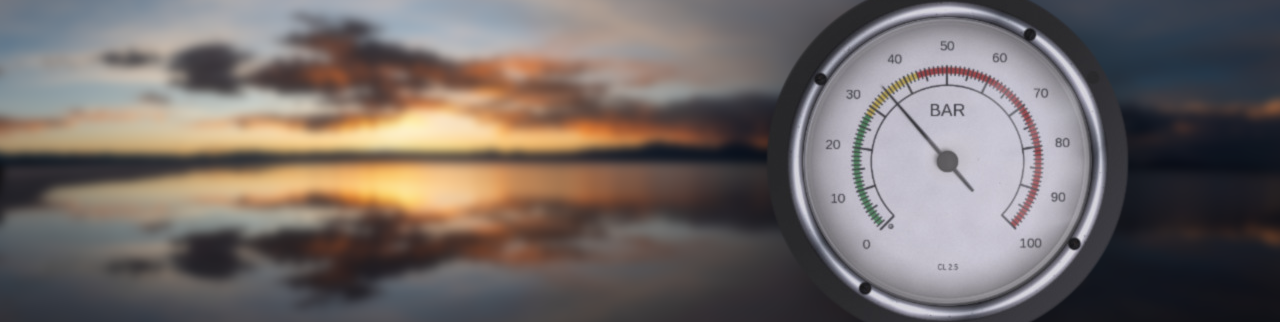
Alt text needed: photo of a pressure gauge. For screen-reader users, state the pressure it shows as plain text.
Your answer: 35 bar
